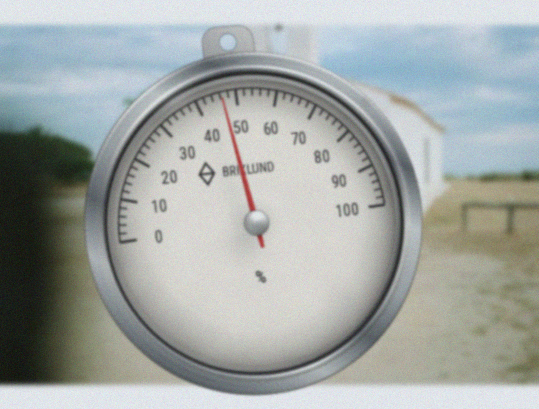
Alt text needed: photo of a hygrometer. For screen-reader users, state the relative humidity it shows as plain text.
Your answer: 46 %
